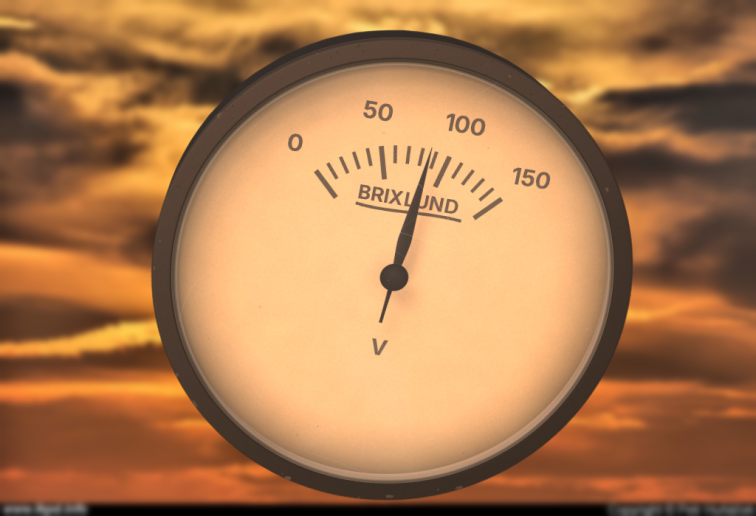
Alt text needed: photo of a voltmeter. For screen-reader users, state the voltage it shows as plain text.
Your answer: 85 V
